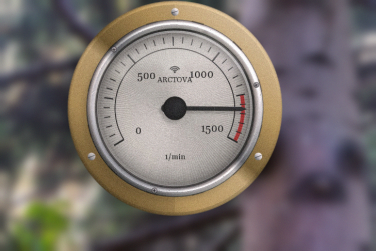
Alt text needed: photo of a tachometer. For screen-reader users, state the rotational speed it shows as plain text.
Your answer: 1325 rpm
